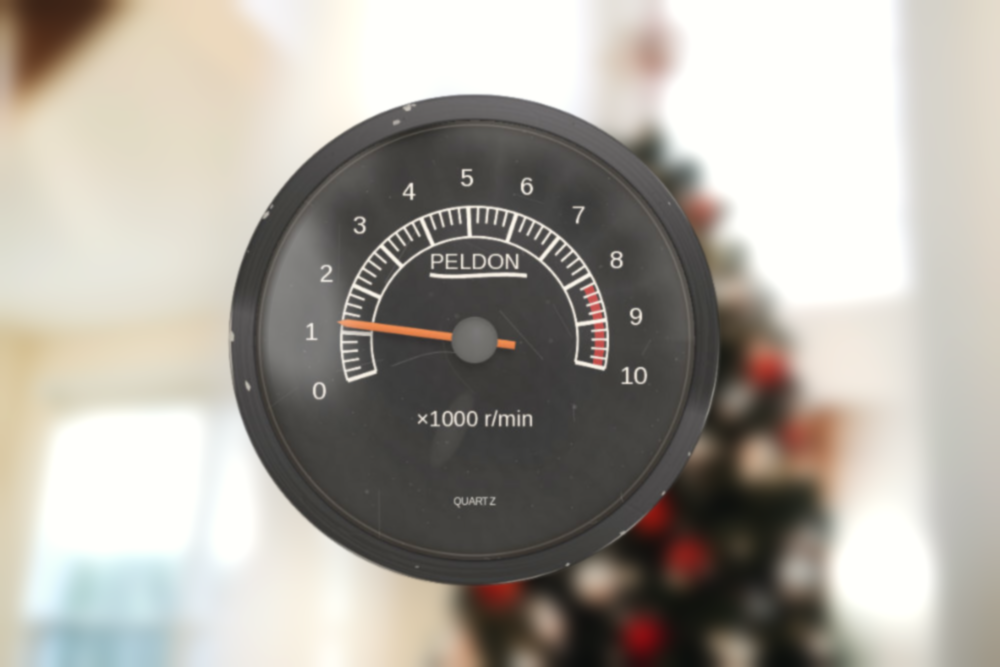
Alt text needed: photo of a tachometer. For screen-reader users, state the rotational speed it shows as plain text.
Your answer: 1200 rpm
